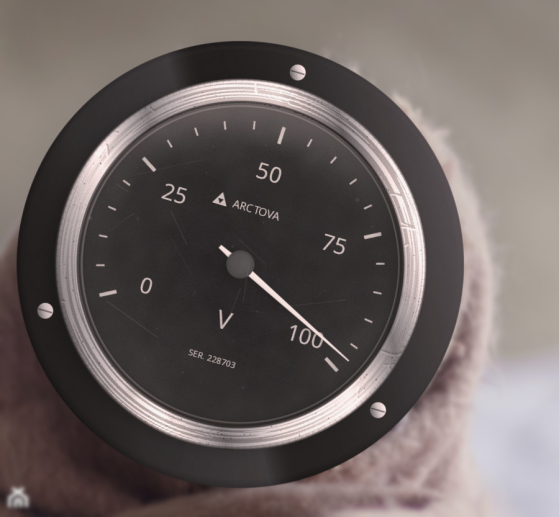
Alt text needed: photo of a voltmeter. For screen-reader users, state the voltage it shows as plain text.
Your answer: 97.5 V
